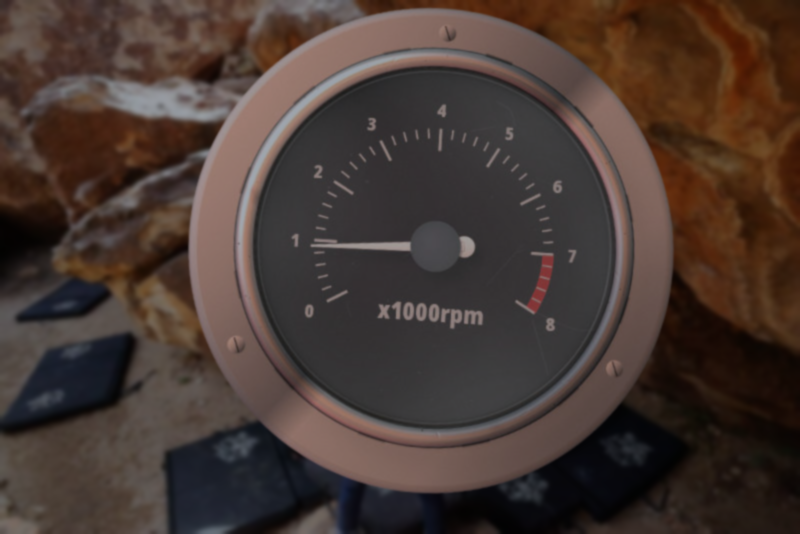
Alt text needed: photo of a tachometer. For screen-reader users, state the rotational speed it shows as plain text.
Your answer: 900 rpm
